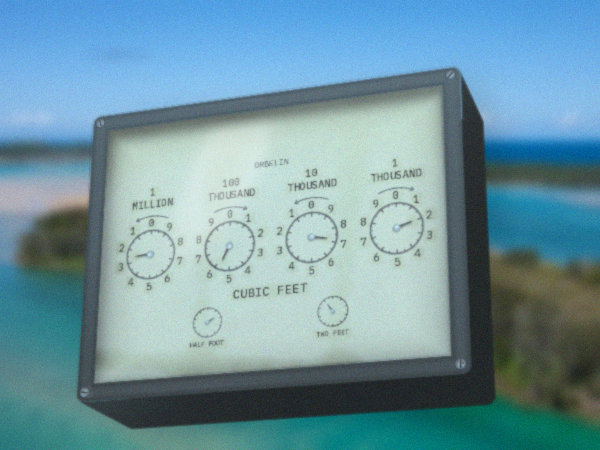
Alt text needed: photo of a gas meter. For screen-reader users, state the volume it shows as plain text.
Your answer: 257200 ft³
